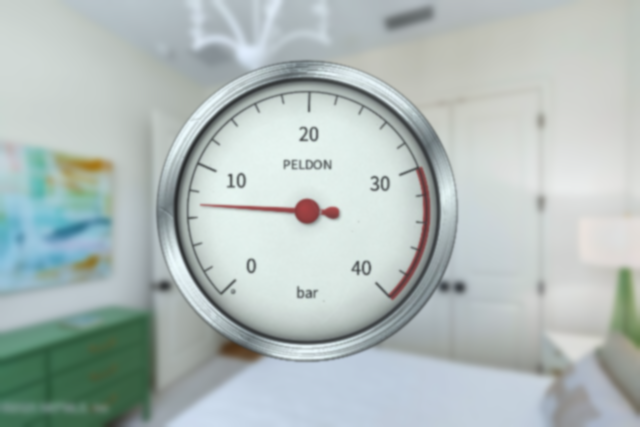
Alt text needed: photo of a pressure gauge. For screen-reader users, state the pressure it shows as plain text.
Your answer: 7 bar
